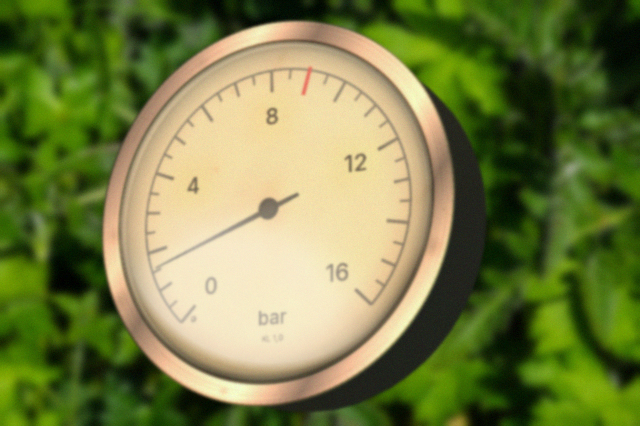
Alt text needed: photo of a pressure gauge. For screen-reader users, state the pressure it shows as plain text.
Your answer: 1.5 bar
